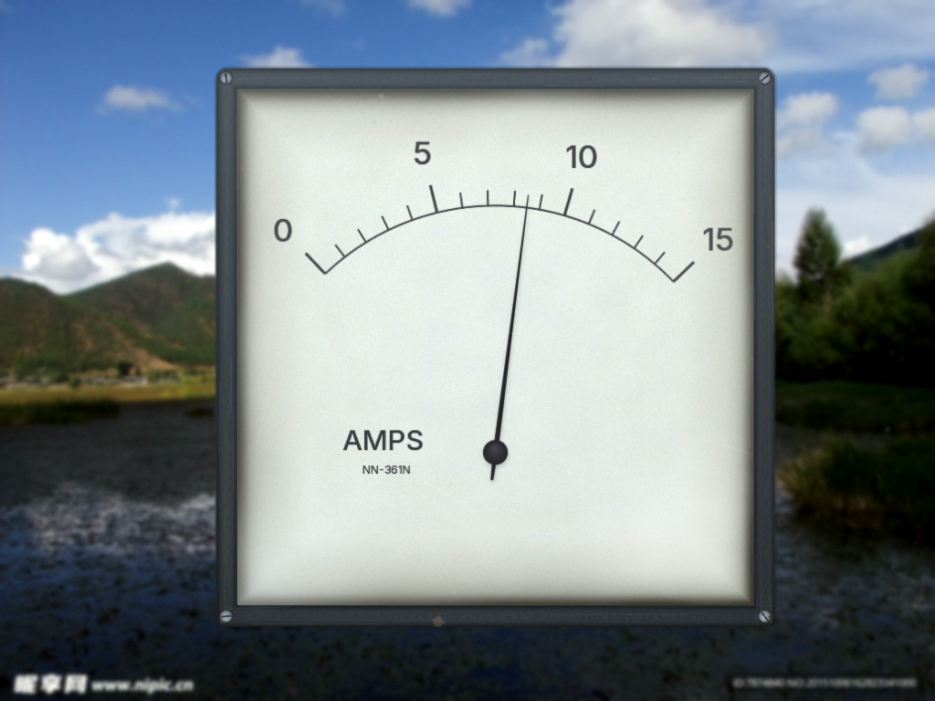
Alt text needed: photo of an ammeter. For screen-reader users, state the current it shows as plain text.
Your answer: 8.5 A
